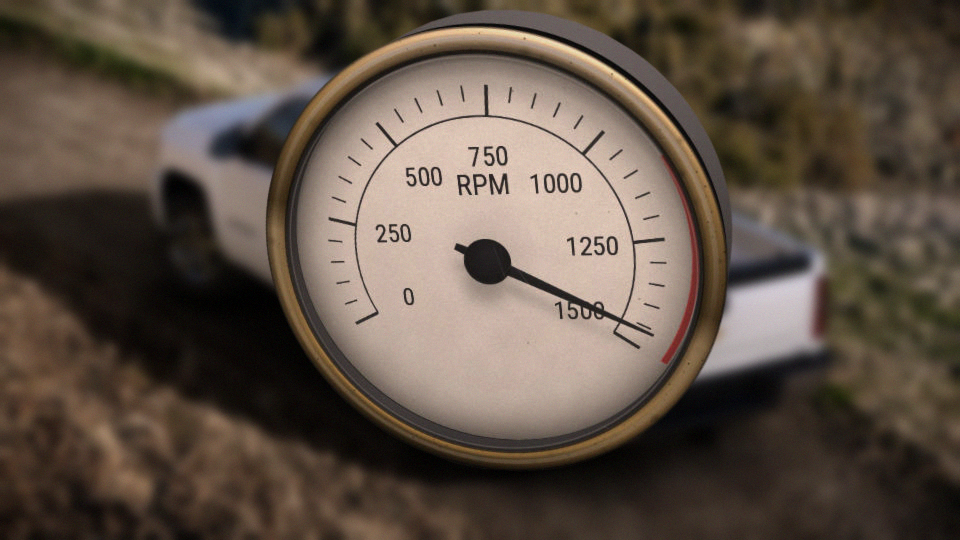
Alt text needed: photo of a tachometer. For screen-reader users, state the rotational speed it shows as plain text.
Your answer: 1450 rpm
